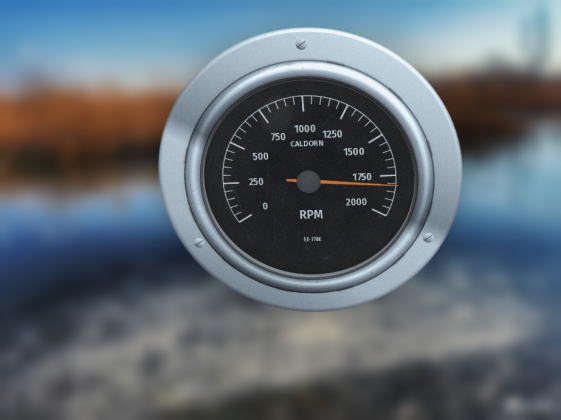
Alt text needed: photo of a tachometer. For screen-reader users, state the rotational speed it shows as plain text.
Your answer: 1800 rpm
